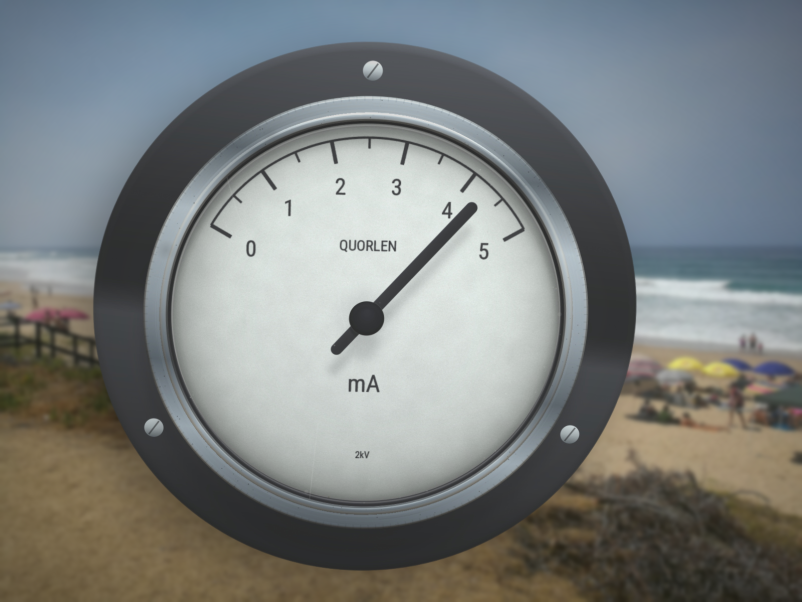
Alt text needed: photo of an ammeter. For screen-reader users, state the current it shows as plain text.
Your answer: 4.25 mA
